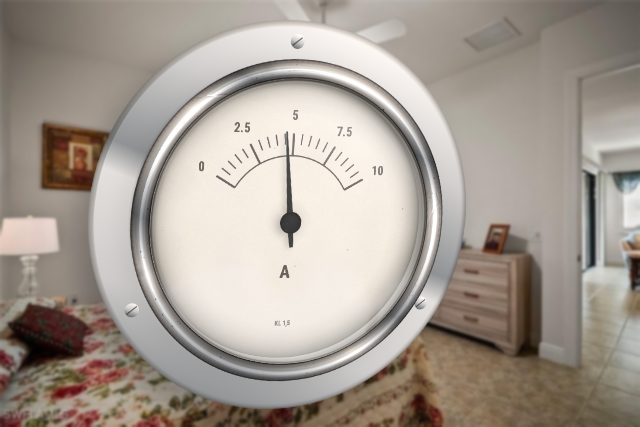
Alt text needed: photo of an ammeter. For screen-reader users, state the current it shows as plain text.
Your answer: 4.5 A
